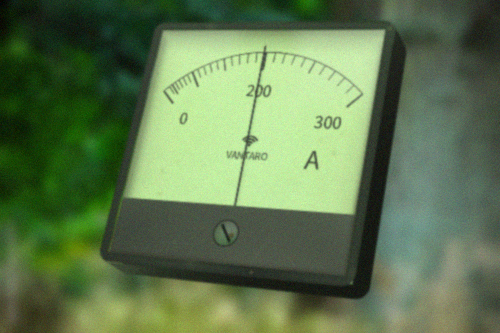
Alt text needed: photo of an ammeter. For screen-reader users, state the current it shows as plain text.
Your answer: 200 A
